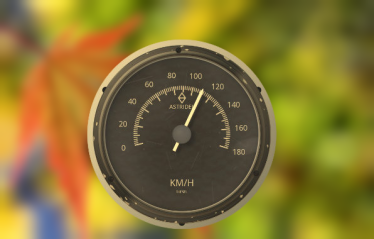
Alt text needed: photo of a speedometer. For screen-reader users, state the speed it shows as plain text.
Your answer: 110 km/h
